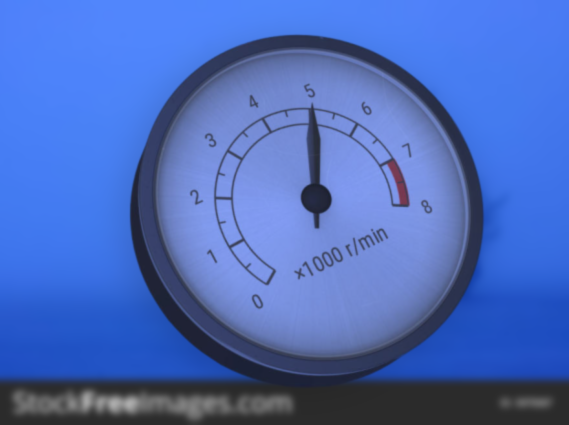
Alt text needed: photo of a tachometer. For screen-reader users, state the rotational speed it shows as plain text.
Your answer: 5000 rpm
